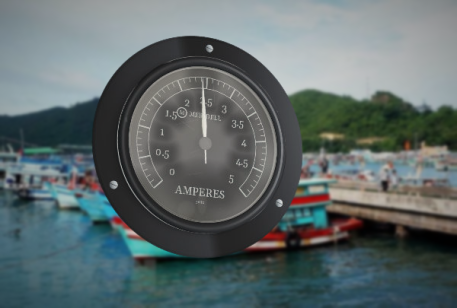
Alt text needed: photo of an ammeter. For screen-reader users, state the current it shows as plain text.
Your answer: 2.4 A
